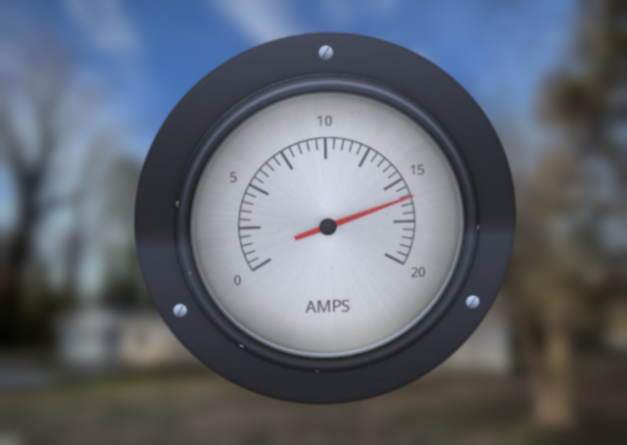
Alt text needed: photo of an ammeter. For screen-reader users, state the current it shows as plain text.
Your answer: 16 A
